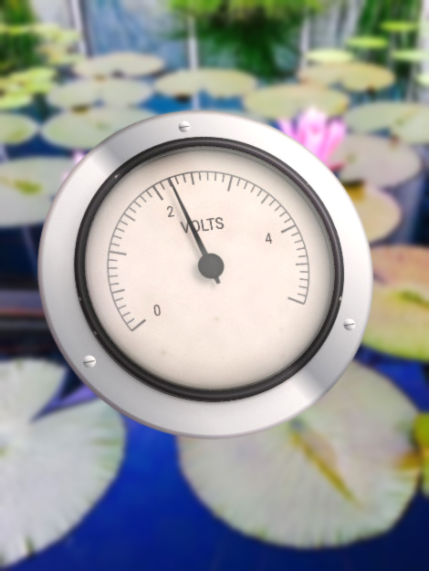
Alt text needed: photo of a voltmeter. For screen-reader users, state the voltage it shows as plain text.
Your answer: 2.2 V
